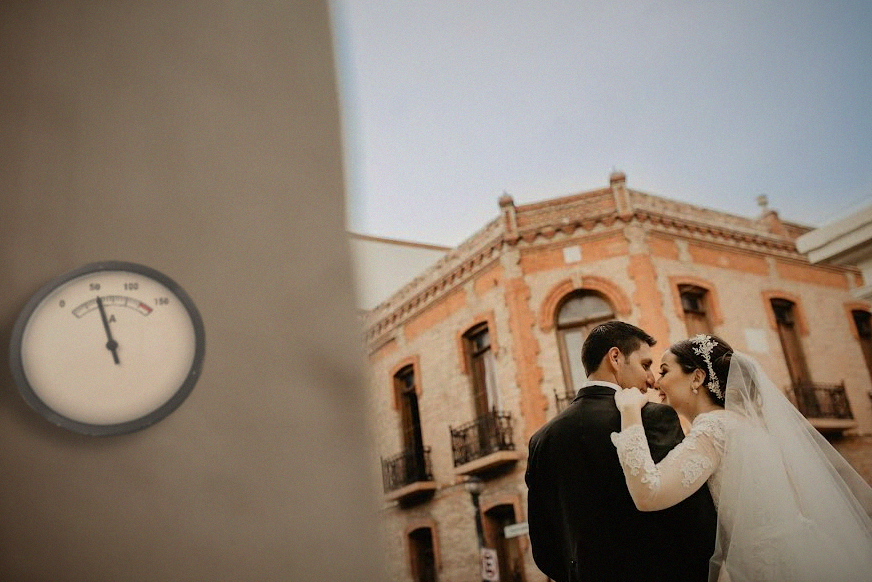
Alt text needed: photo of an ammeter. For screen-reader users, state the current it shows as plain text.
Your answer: 50 A
